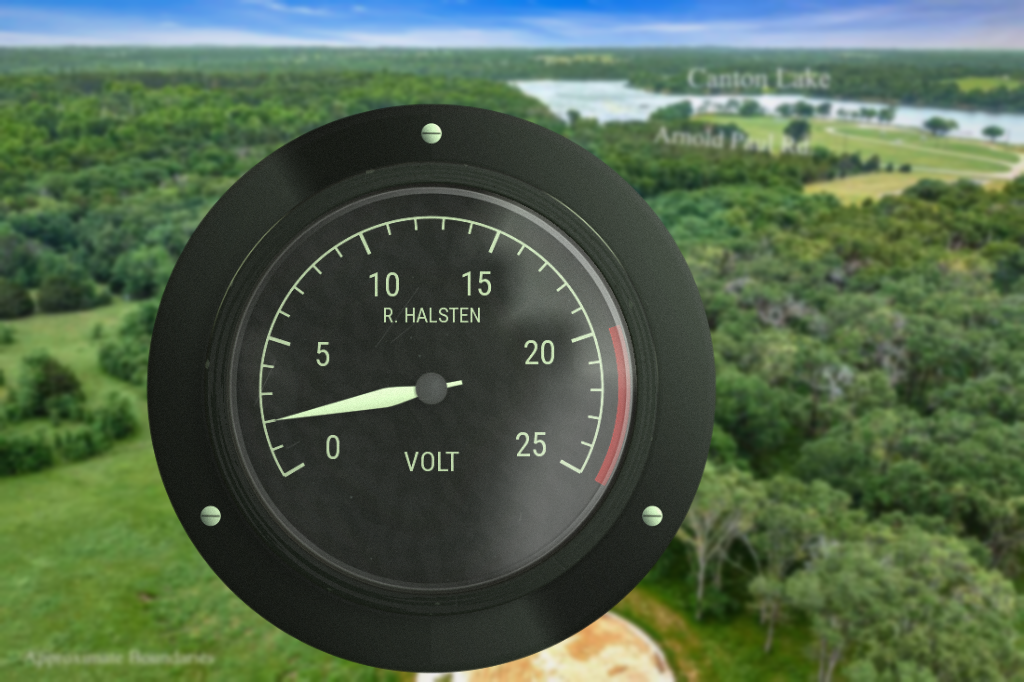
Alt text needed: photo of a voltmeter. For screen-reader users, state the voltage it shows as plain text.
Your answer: 2 V
